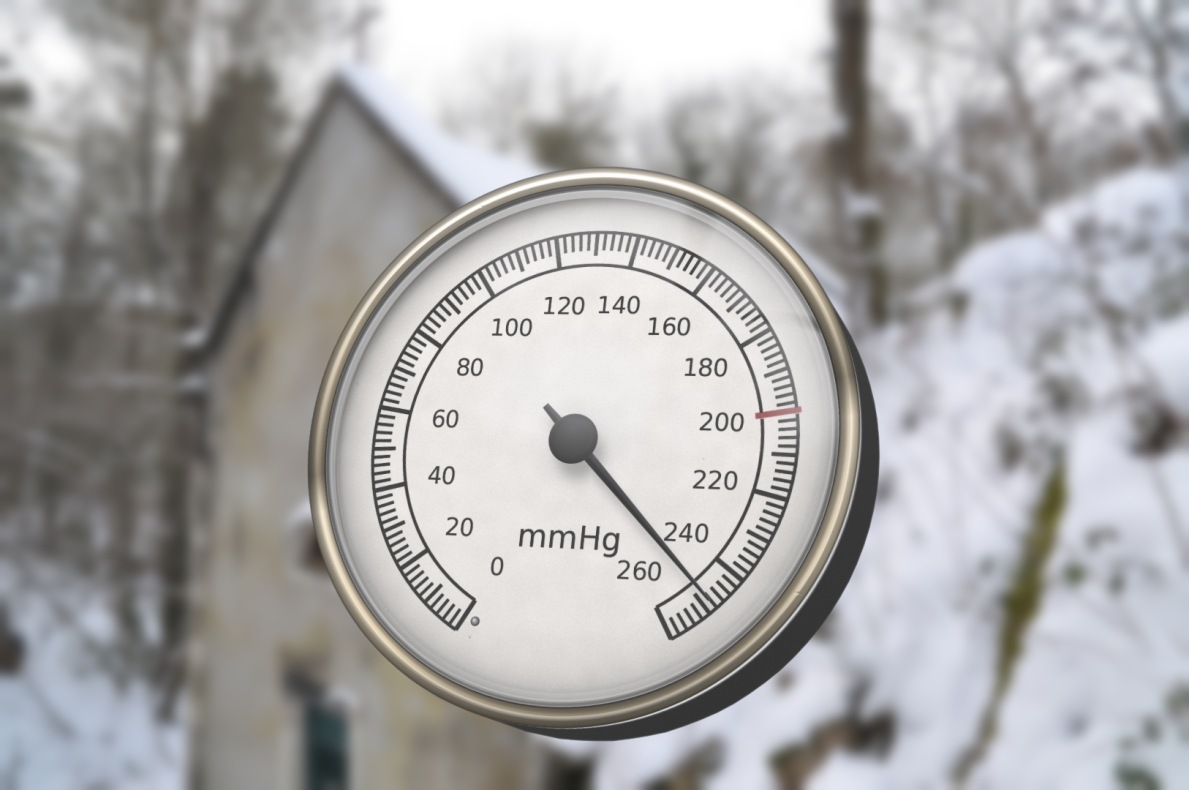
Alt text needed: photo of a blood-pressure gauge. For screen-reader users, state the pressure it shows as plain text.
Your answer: 248 mmHg
